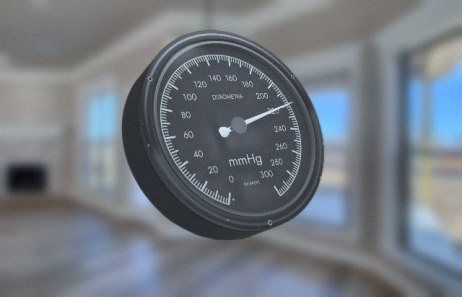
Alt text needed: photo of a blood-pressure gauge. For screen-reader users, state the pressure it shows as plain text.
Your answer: 220 mmHg
